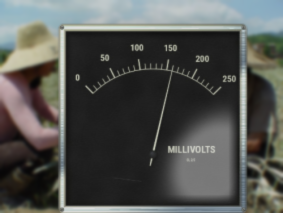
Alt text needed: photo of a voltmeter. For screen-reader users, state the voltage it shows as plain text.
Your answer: 160 mV
